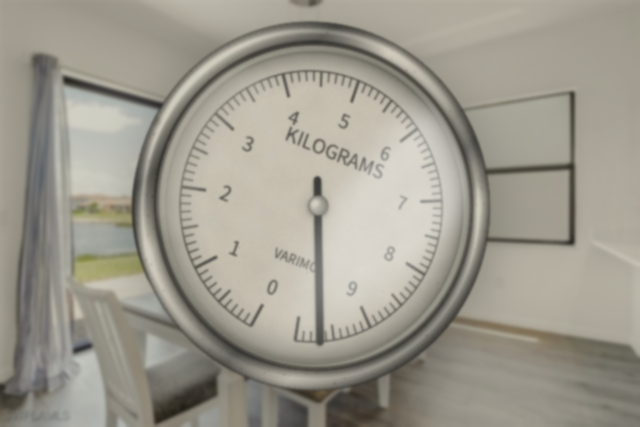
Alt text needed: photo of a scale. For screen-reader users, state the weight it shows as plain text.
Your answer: 9.7 kg
